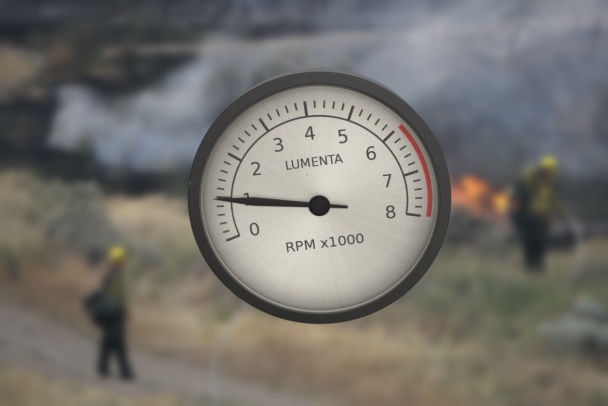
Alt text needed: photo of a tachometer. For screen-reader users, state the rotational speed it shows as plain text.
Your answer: 1000 rpm
